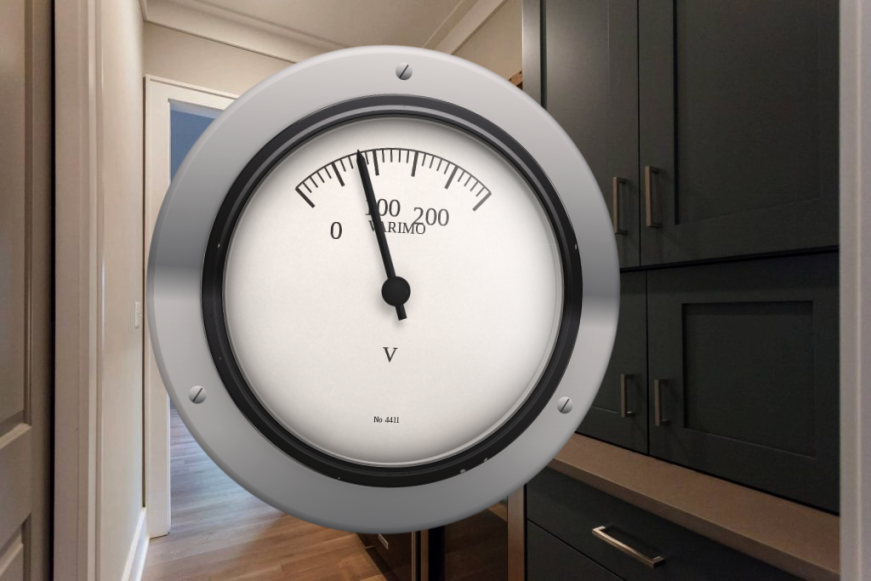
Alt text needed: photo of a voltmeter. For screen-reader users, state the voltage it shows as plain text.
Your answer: 80 V
